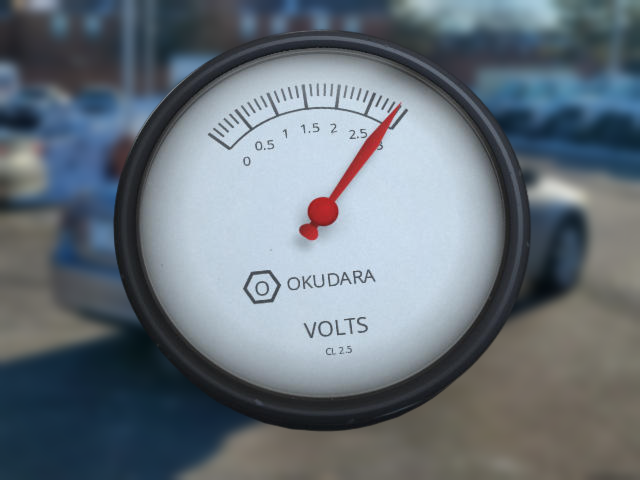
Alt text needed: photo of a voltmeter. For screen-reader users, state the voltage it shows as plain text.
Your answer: 2.9 V
